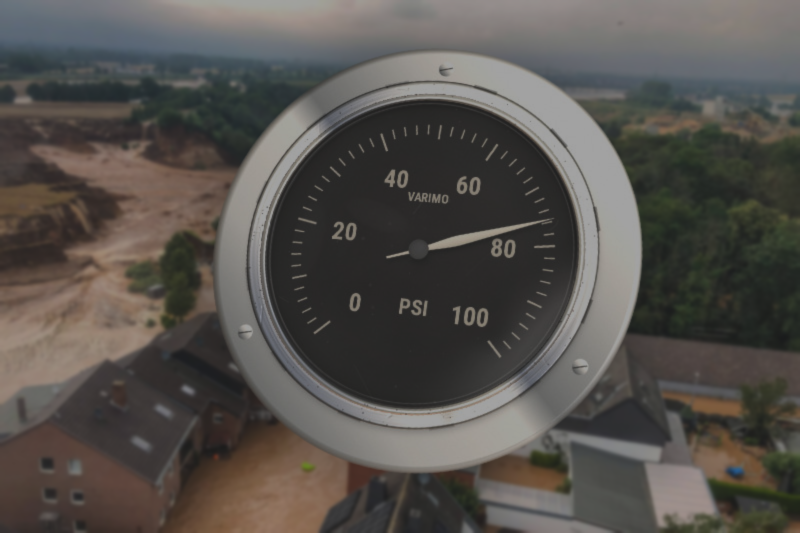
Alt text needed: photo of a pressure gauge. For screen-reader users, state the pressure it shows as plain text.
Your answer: 76 psi
